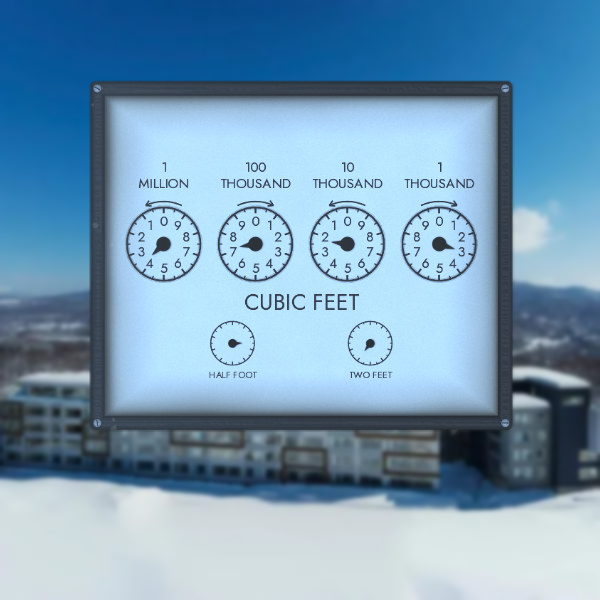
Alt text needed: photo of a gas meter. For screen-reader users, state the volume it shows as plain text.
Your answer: 372300 ft³
